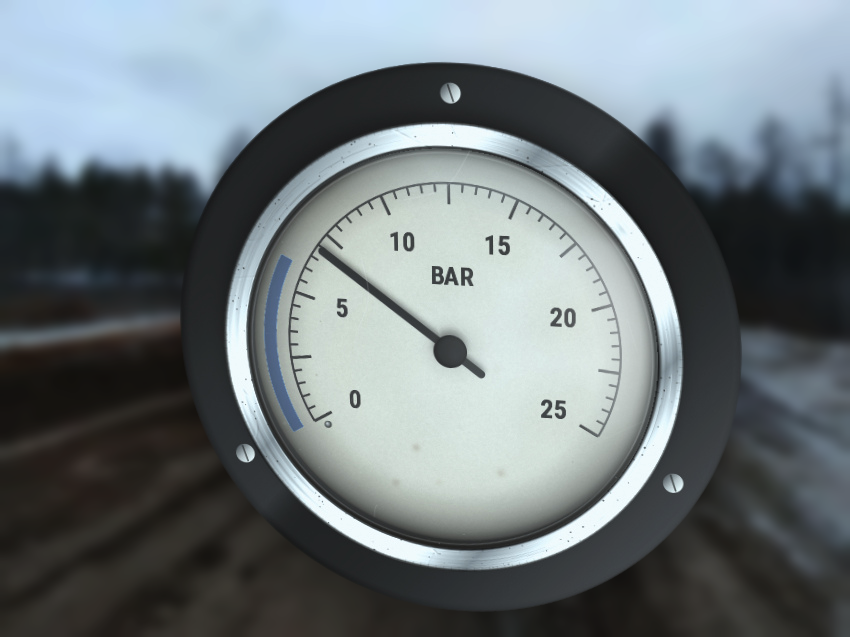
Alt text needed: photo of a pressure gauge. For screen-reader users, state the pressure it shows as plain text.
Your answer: 7 bar
